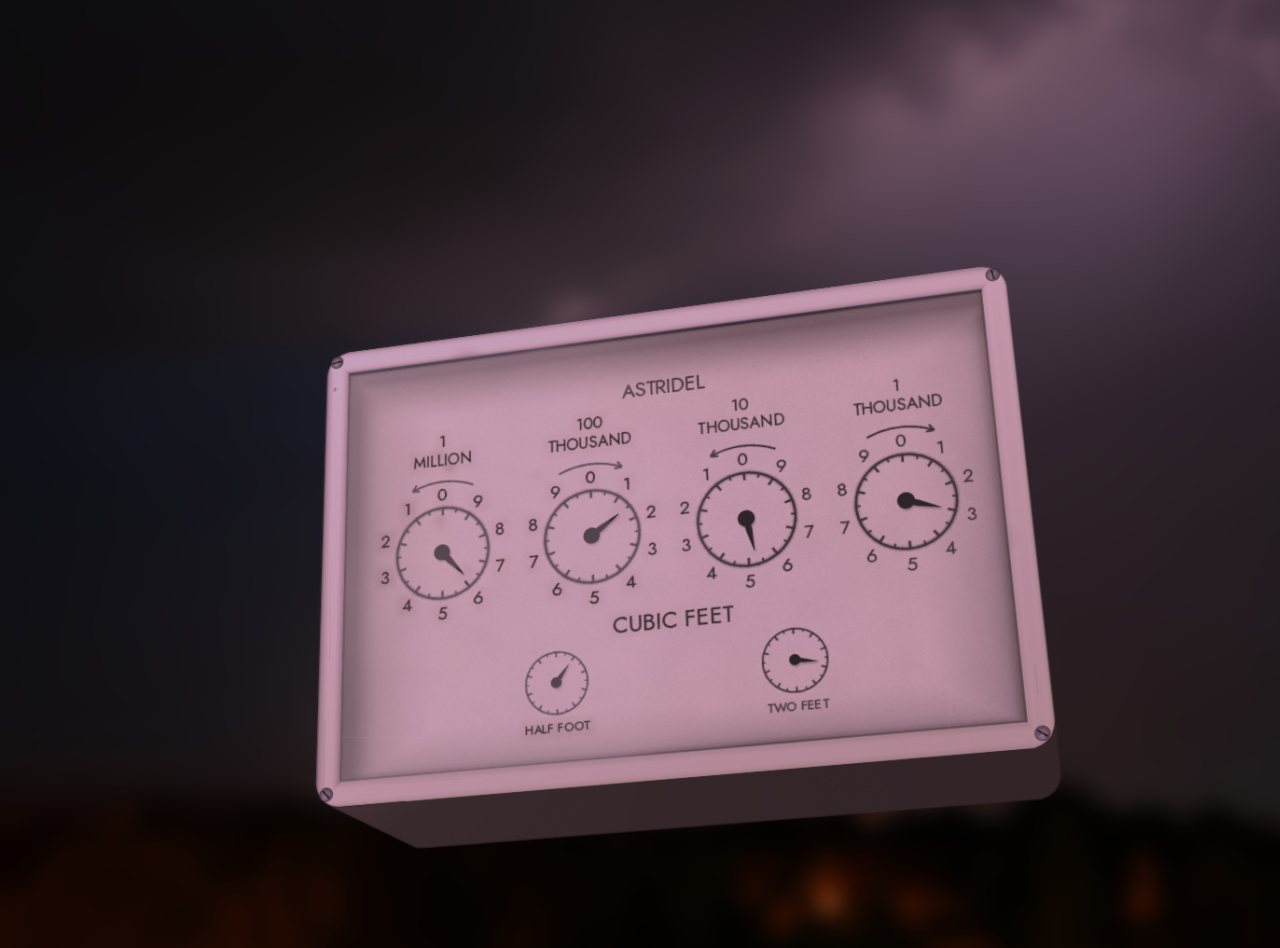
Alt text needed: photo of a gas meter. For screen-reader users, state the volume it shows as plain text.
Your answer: 615300 ft³
